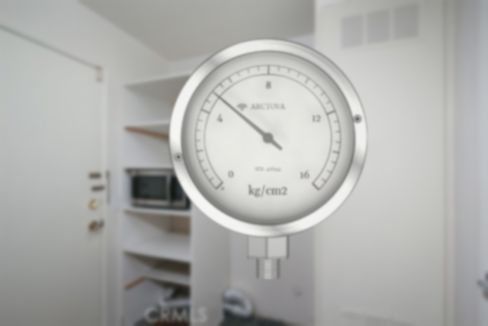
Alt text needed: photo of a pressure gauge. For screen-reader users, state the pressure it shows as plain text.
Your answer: 5 kg/cm²
